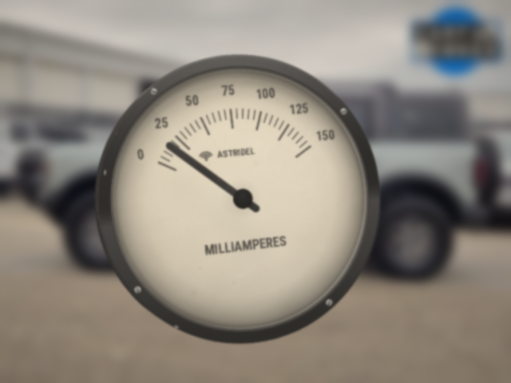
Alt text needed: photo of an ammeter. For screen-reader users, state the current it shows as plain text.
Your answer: 15 mA
